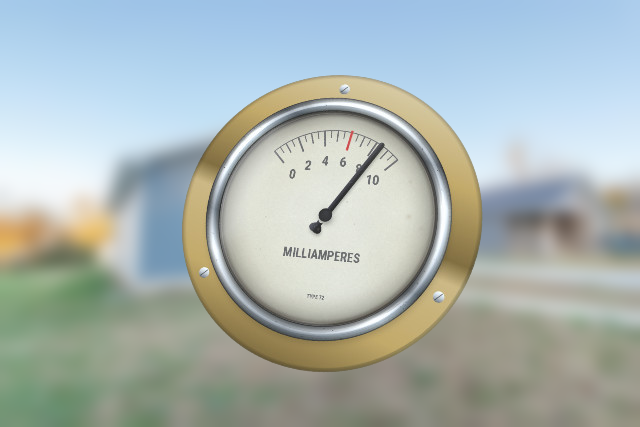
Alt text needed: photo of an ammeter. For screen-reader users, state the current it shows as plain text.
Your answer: 8.5 mA
